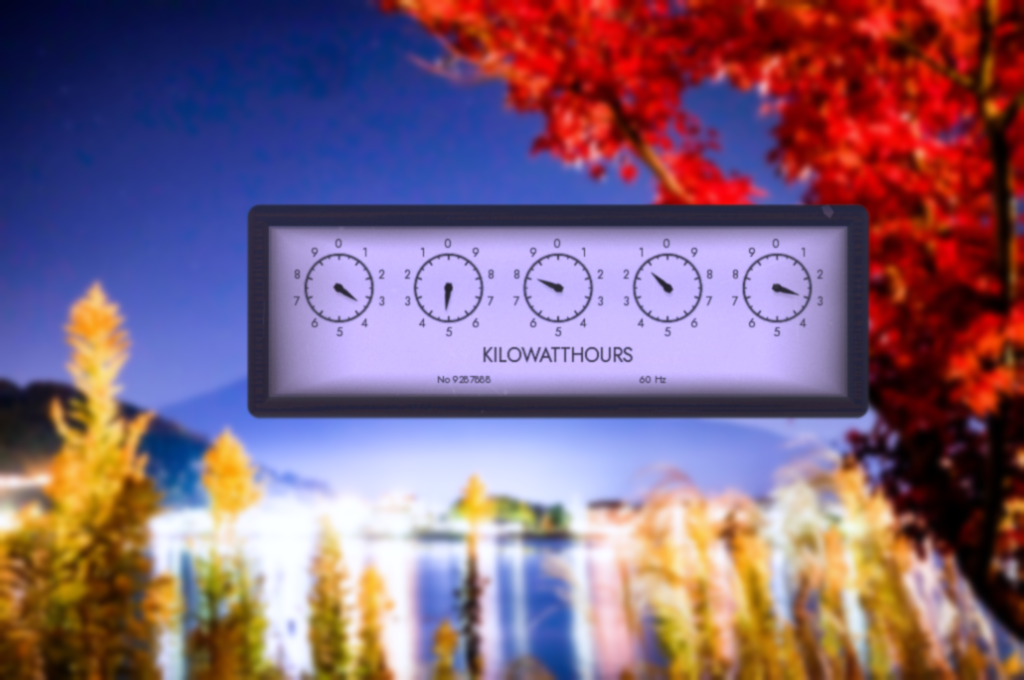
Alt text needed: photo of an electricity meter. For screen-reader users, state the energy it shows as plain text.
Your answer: 34813 kWh
